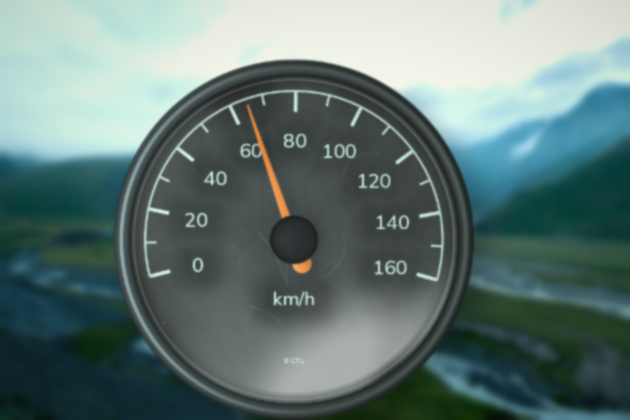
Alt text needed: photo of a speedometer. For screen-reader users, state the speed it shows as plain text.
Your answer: 65 km/h
